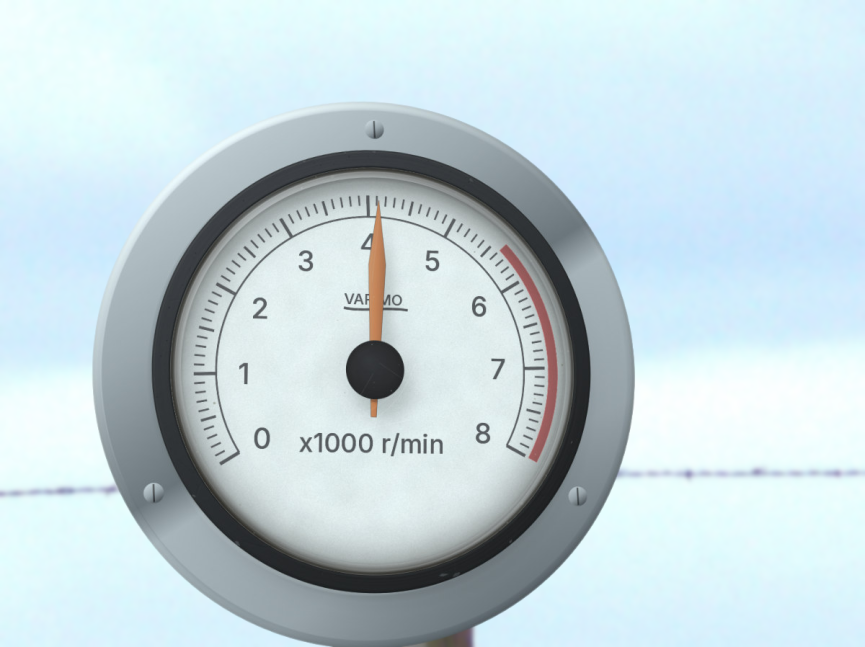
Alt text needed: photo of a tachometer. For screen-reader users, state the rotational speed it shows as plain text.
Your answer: 4100 rpm
